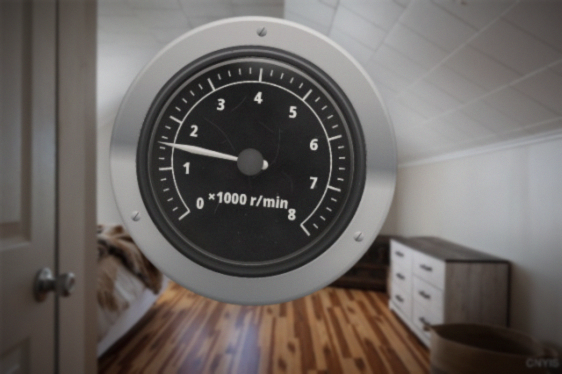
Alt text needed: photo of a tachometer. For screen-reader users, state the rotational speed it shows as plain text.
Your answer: 1500 rpm
